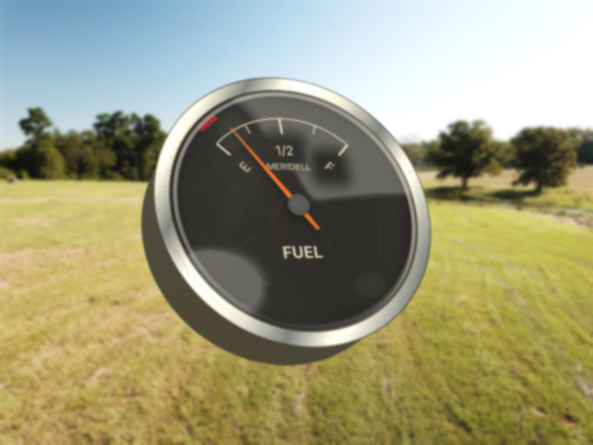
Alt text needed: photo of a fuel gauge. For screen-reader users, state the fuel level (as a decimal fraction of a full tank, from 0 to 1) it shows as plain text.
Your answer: 0.125
